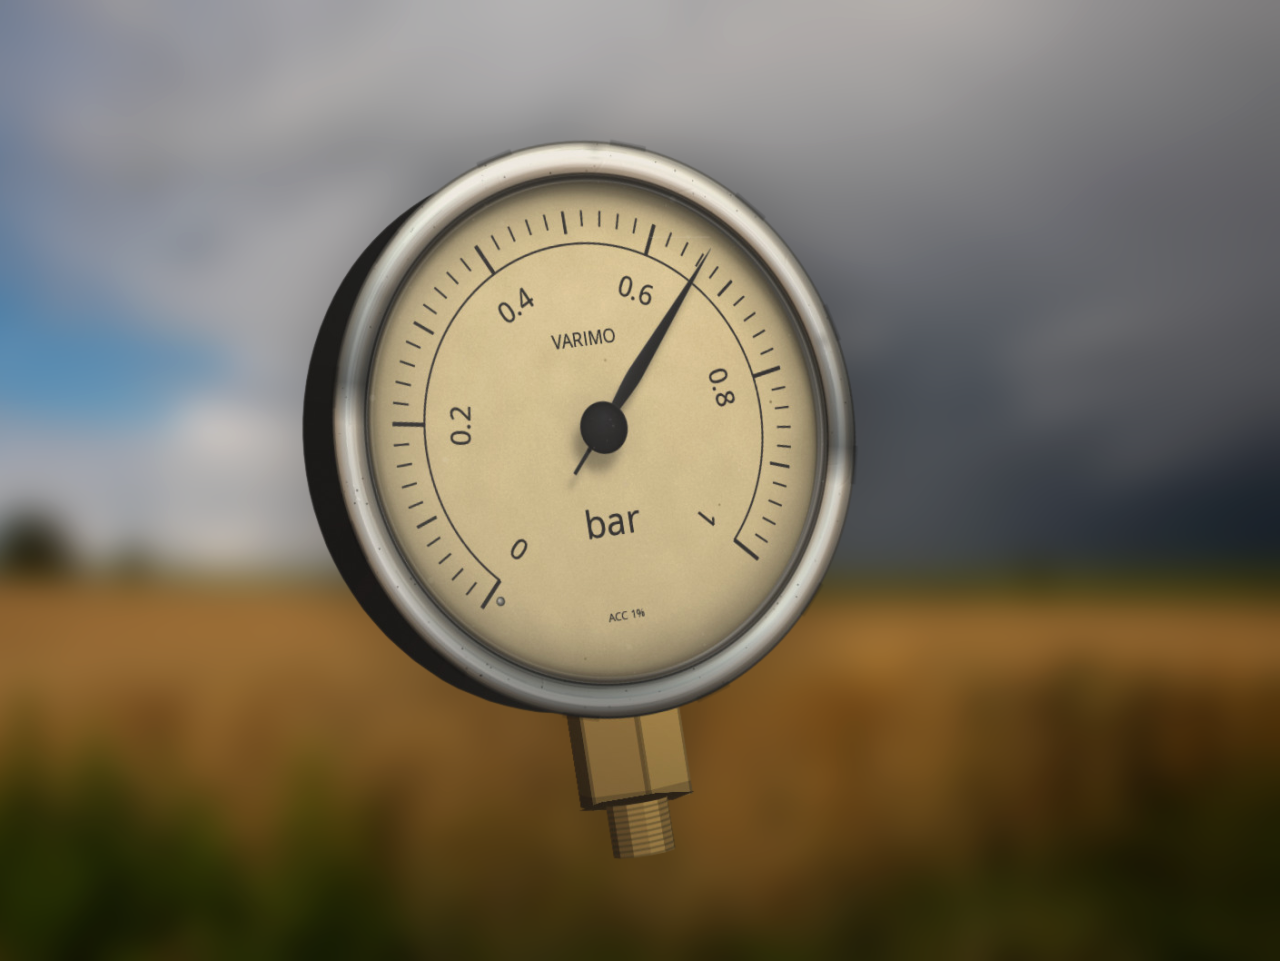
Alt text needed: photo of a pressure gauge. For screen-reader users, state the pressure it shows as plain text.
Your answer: 0.66 bar
